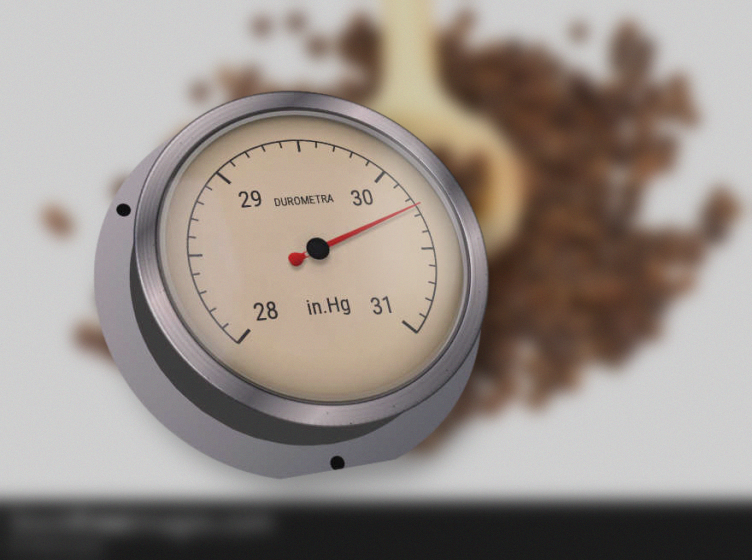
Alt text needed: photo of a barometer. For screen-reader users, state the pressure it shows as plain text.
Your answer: 30.25 inHg
